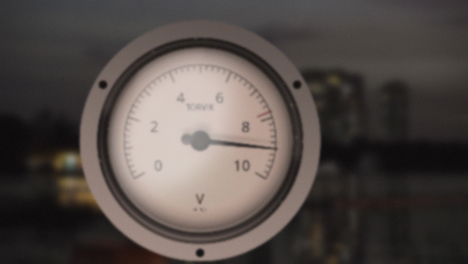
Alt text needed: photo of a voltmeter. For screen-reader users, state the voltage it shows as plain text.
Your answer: 9 V
